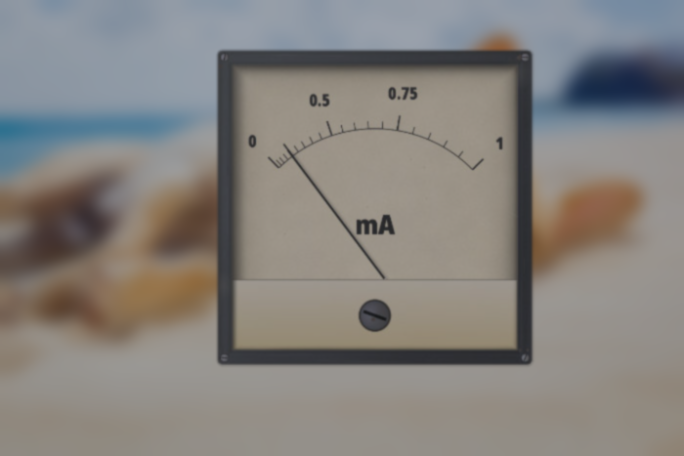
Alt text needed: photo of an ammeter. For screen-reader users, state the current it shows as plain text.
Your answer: 0.25 mA
